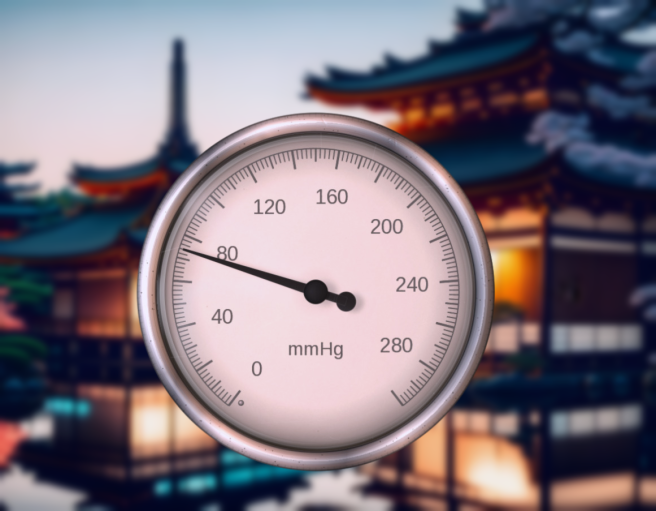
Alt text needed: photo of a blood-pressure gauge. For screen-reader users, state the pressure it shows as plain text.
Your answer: 74 mmHg
